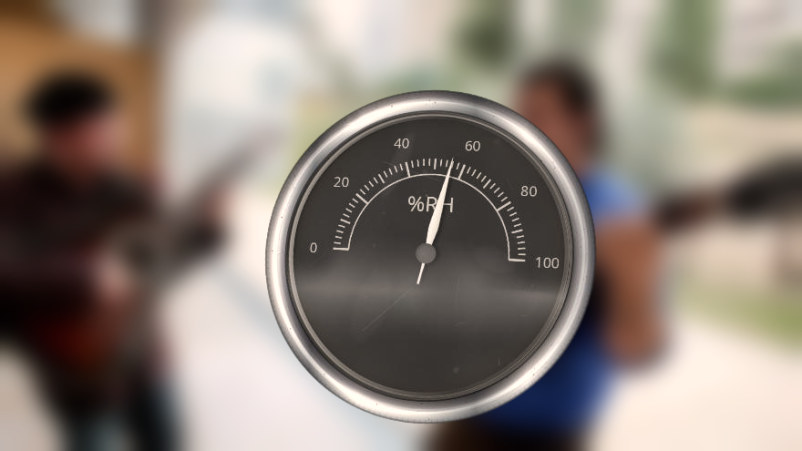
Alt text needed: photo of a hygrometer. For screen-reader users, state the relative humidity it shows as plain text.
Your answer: 56 %
